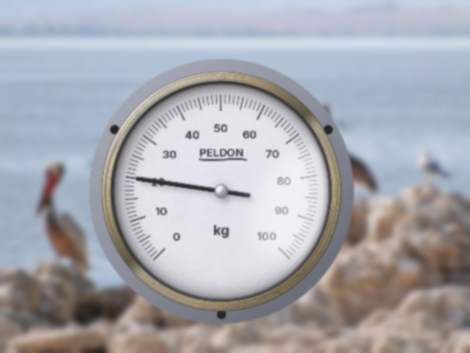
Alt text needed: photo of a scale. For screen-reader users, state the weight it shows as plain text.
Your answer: 20 kg
